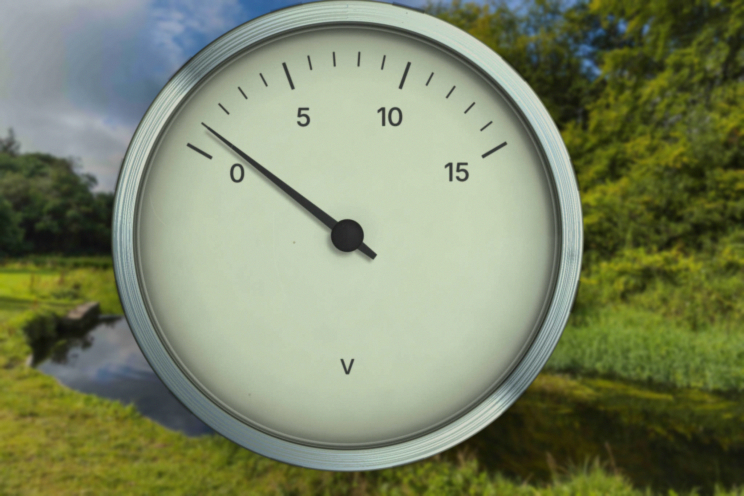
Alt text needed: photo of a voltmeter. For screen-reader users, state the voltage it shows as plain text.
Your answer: 1 V
